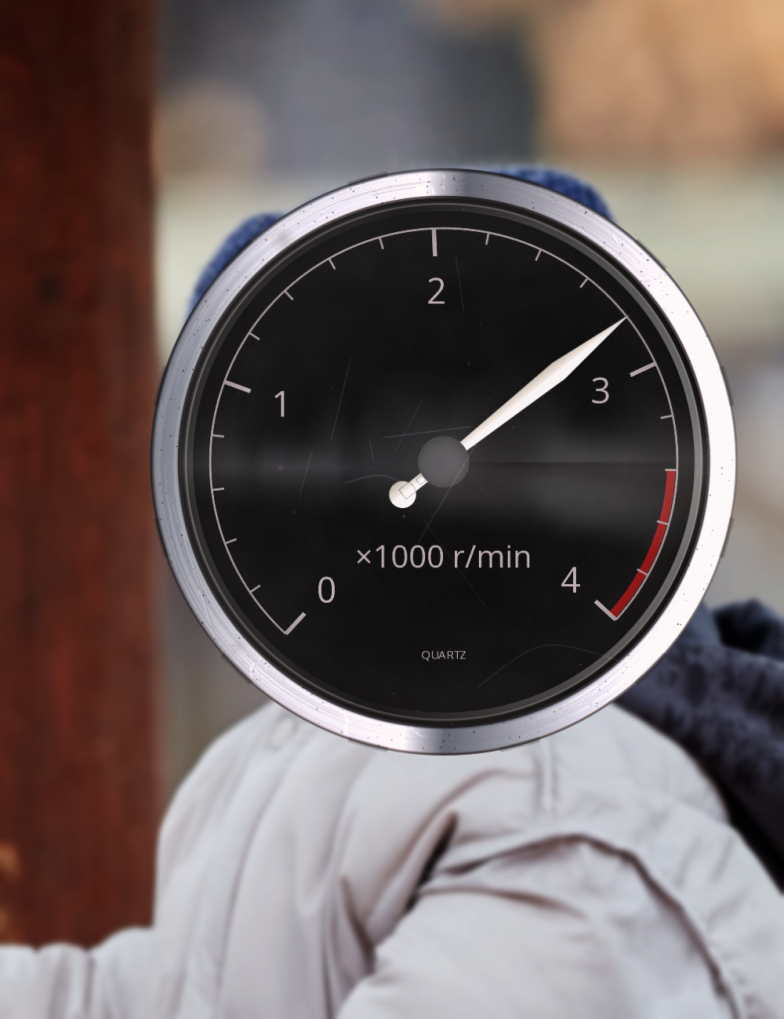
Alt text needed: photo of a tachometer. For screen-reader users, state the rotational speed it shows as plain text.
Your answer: 2800 rpm
